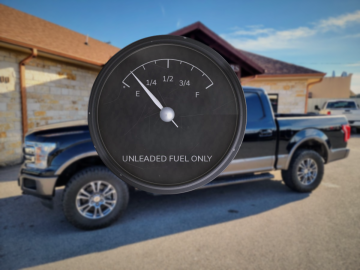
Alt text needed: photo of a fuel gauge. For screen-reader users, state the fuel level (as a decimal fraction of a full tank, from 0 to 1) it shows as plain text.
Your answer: 0.125
